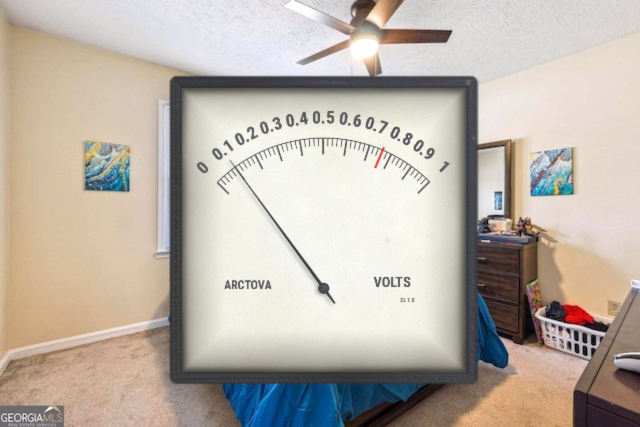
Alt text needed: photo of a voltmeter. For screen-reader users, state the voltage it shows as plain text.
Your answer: 0.1 V
